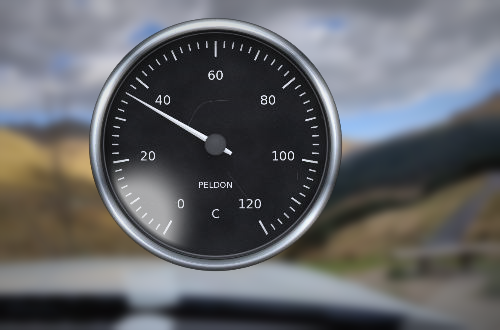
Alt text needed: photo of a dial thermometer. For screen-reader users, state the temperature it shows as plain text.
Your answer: 36 °C
